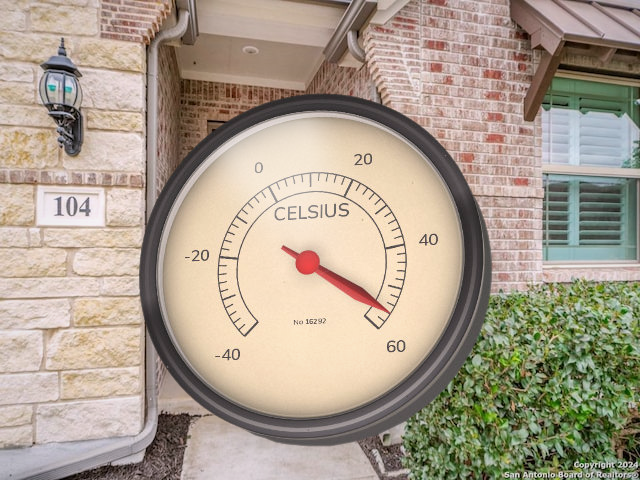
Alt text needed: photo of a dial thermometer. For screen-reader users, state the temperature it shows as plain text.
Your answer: 56 °C
